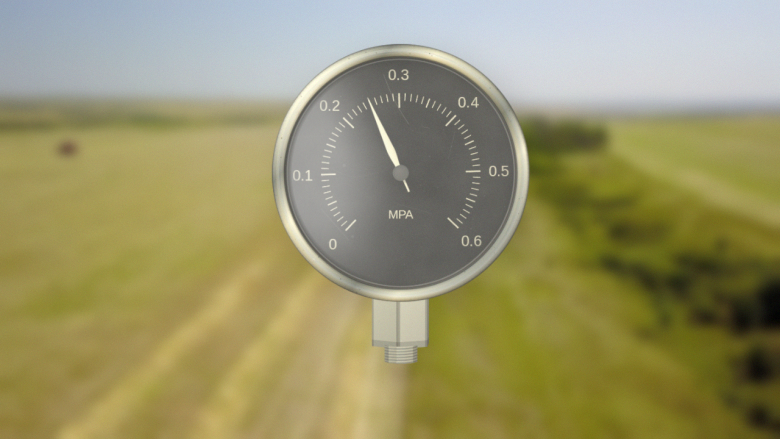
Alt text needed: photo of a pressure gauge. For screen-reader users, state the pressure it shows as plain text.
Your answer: 0.25 MPa
